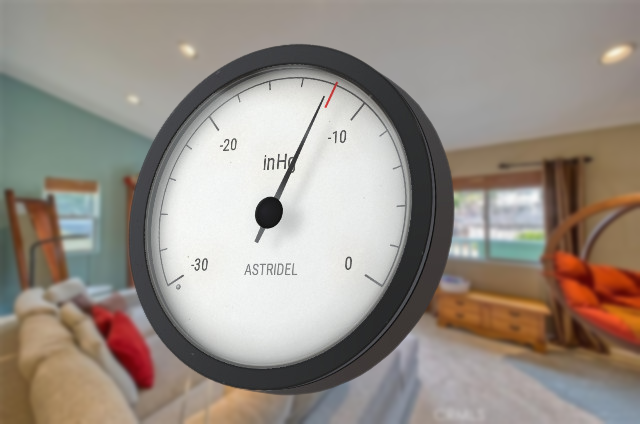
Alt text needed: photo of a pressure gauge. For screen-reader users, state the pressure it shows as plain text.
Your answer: -12 inHg
